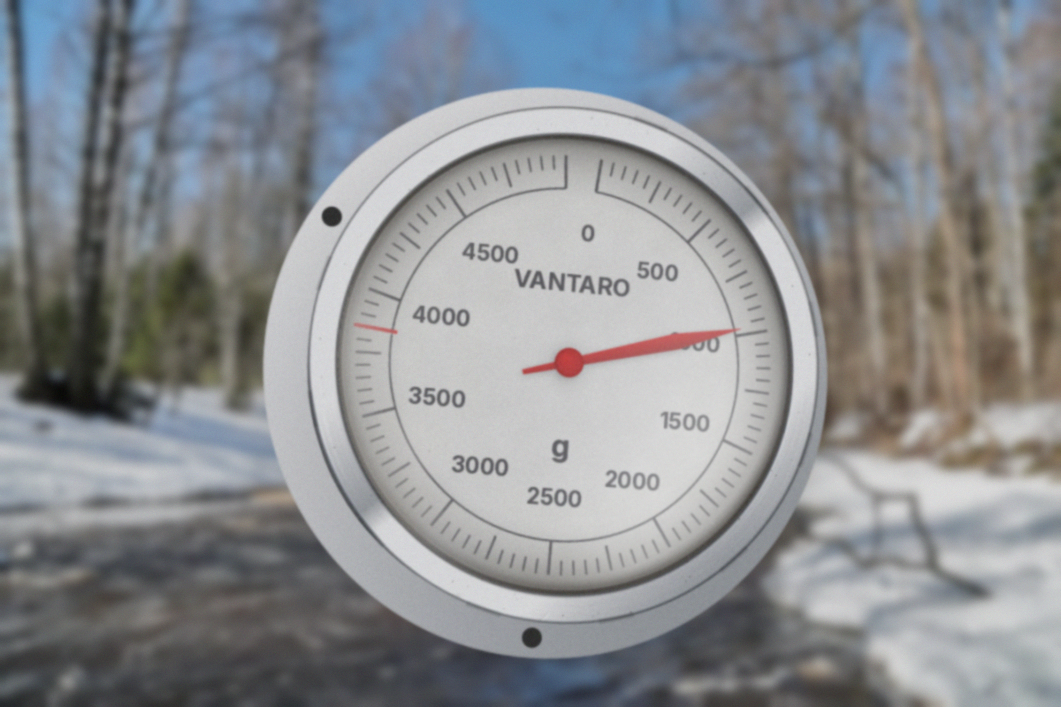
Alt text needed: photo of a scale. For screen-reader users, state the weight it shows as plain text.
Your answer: 975 g
